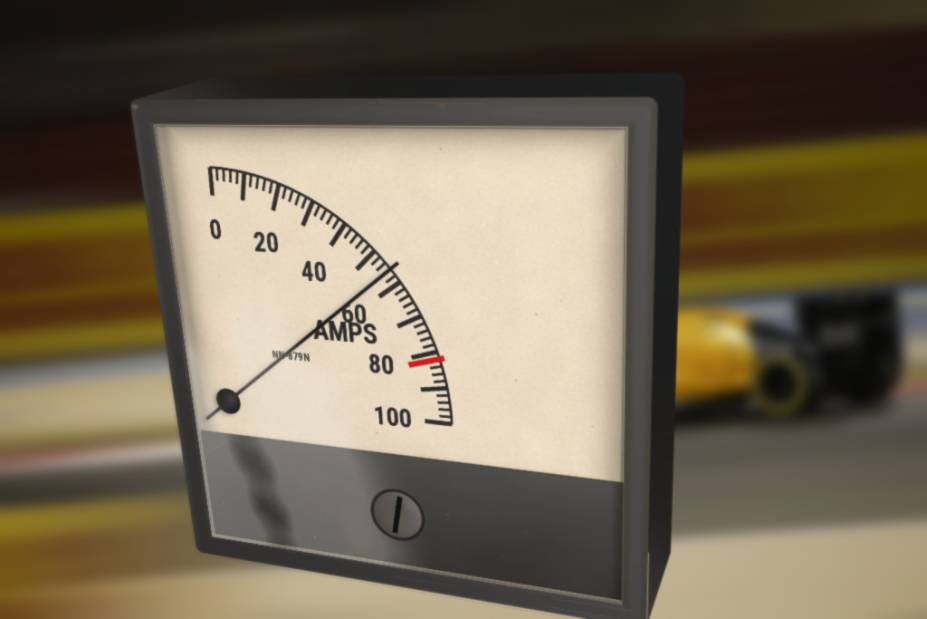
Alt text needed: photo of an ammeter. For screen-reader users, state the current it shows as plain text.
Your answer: 56 A
